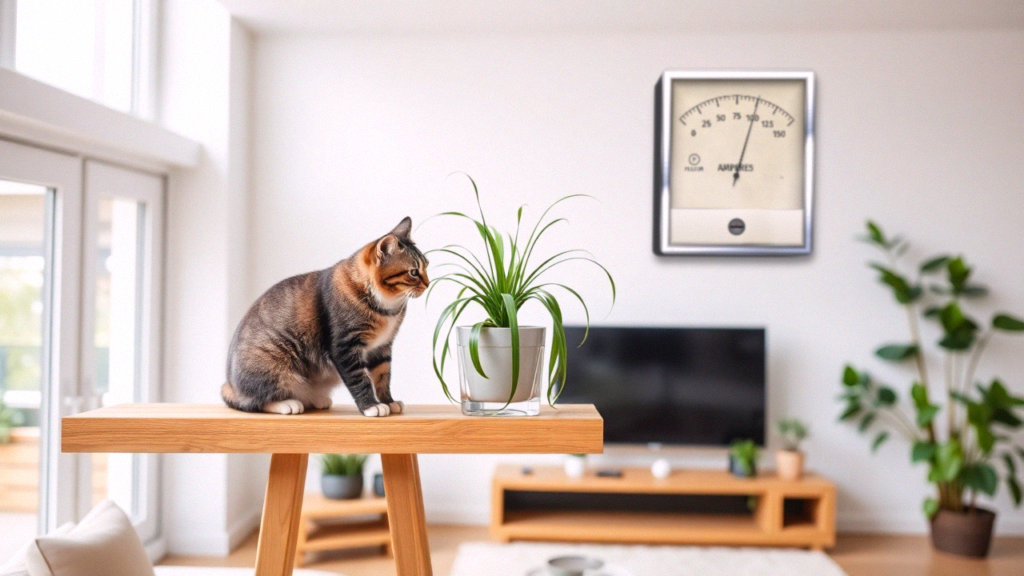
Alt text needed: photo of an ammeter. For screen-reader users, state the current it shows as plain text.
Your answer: 100 A
